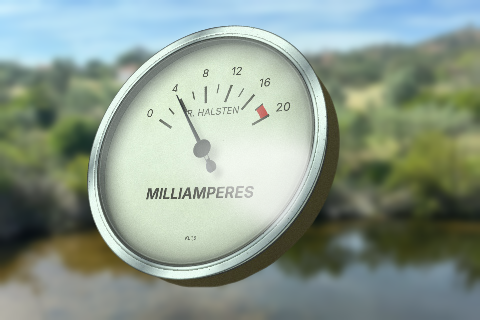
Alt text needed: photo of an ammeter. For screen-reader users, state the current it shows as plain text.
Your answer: 4 mA
